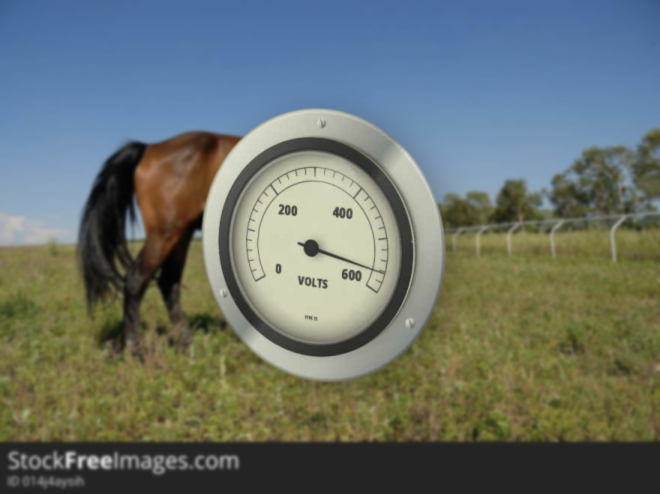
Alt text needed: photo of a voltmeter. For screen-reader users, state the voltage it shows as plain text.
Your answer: 560 V
